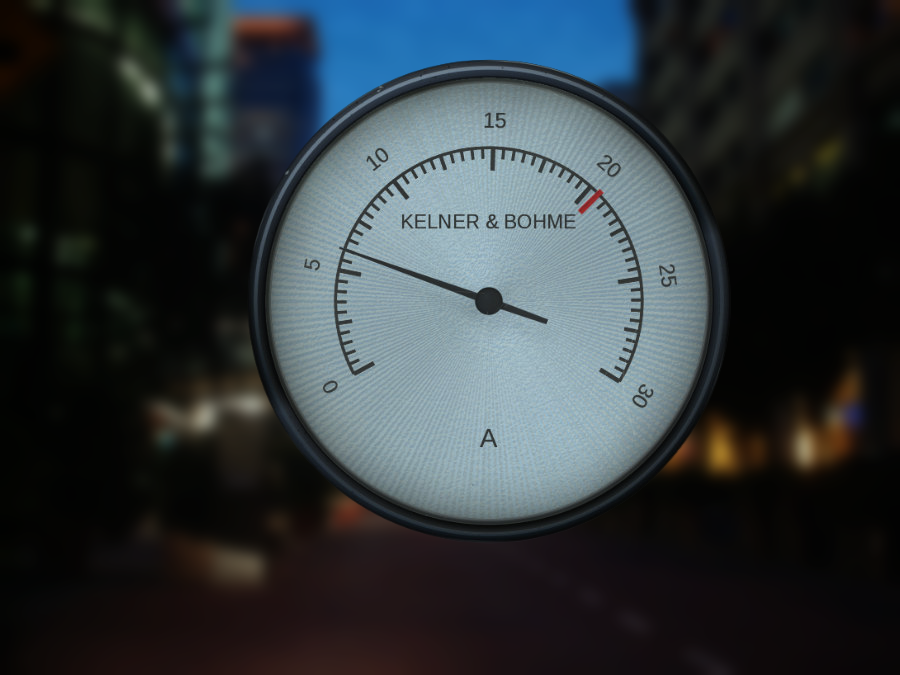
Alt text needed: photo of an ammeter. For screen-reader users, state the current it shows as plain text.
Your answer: 6 A
